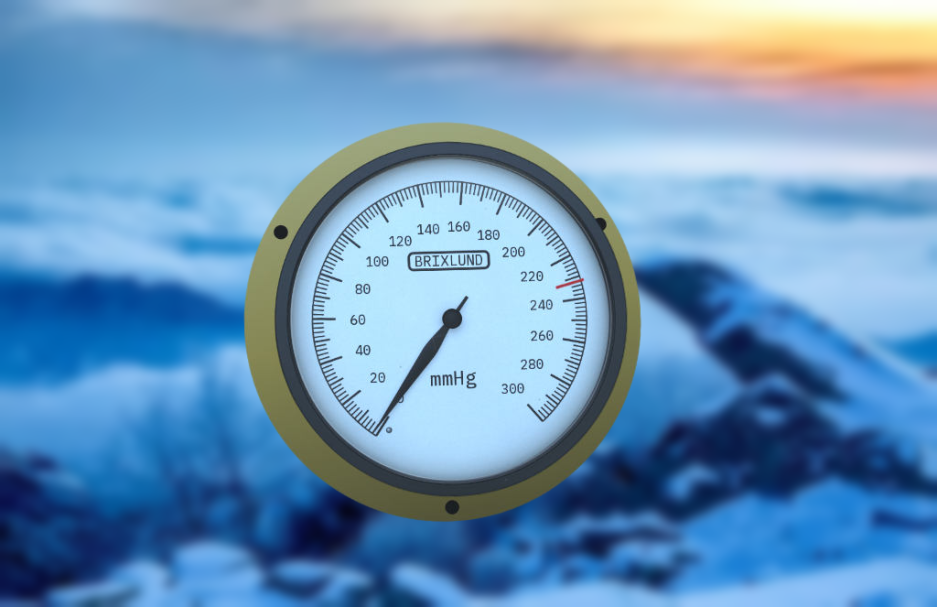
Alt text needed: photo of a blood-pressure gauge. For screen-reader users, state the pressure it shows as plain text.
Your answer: 2 mmHg
